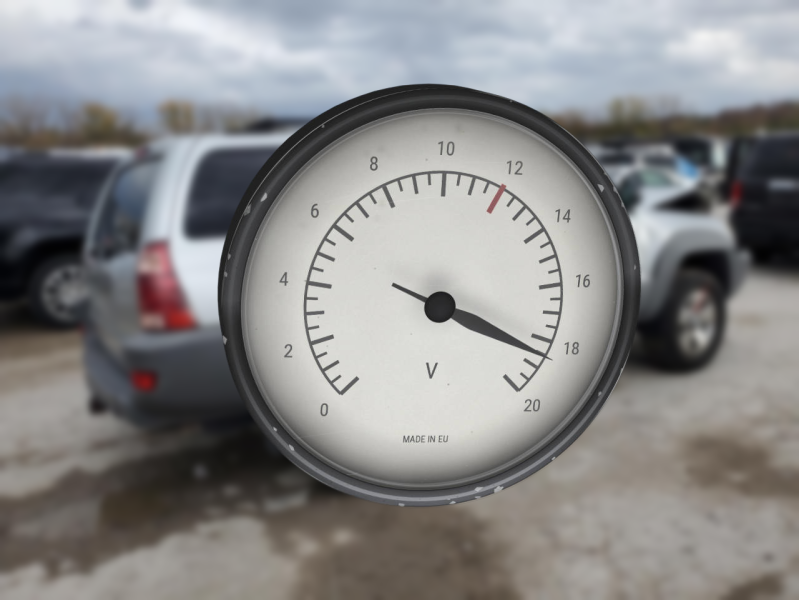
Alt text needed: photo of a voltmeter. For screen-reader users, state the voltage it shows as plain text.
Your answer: 18.5 V
